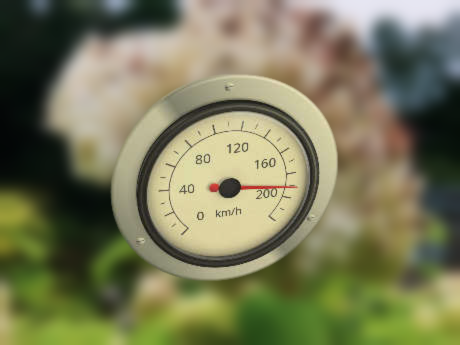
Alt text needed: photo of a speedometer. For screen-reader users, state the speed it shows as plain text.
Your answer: 190 km/h
